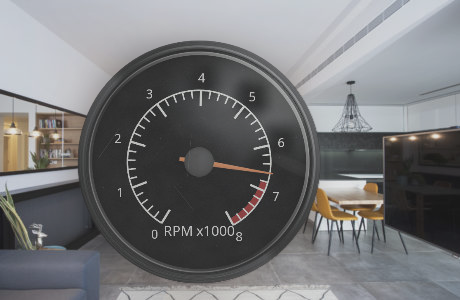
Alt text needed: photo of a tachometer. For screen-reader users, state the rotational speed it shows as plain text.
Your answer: 6600 rpm
